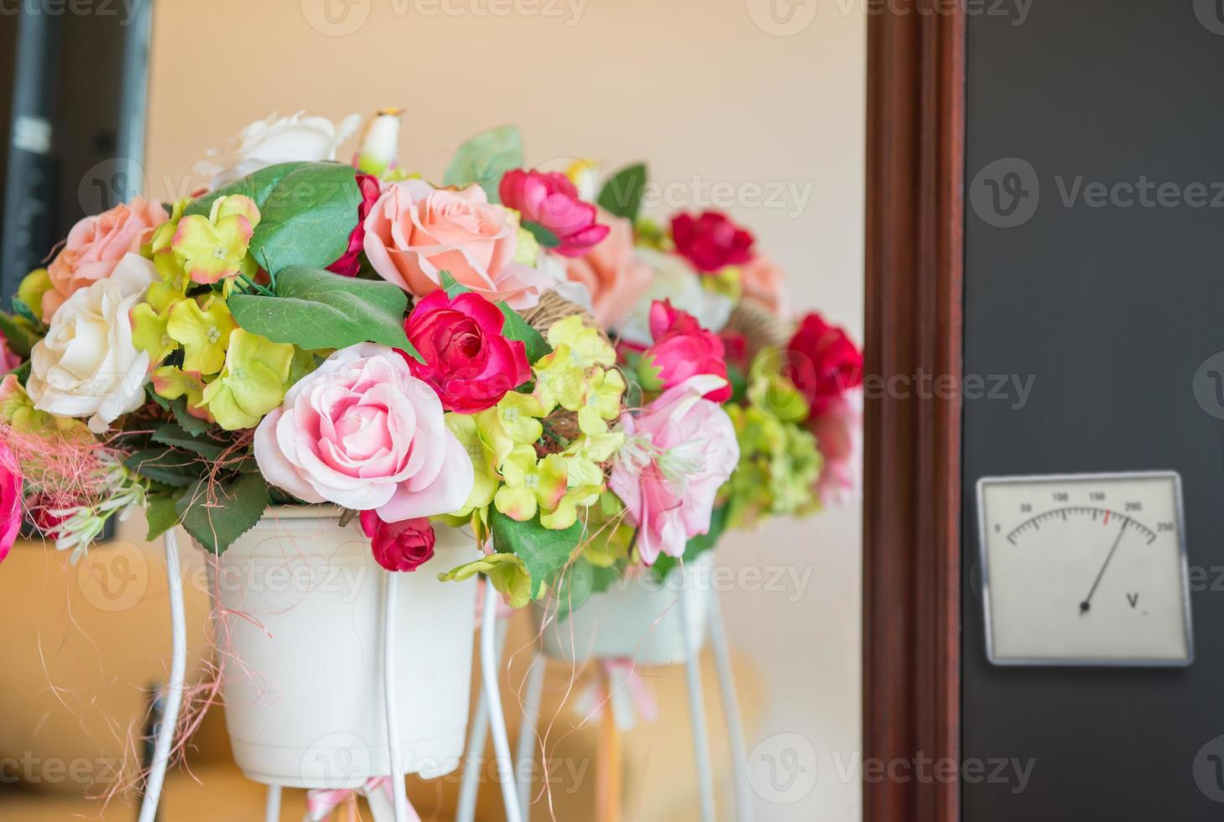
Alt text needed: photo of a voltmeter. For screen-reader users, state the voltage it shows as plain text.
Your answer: 200 V
